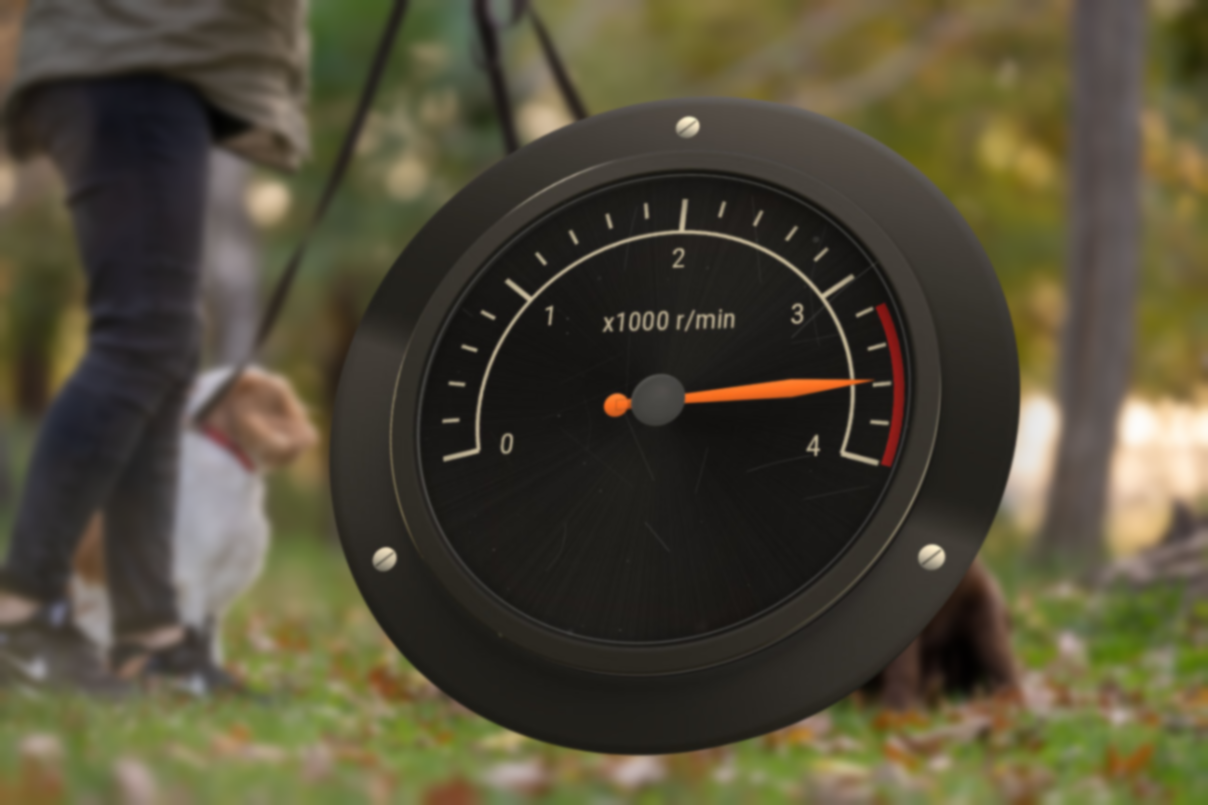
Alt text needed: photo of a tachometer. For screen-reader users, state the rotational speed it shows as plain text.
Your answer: 3600 rpm
